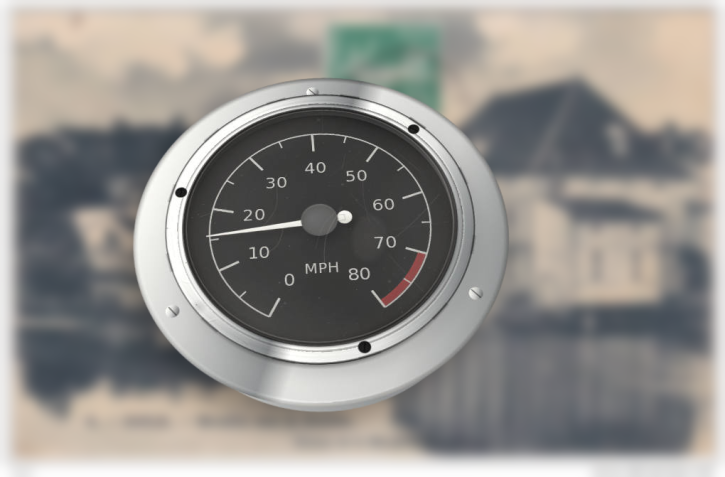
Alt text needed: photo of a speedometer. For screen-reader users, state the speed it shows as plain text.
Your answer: 15 mph
